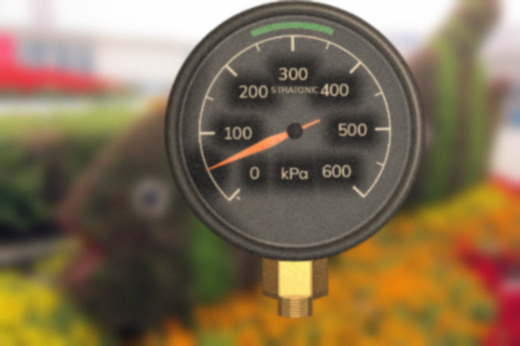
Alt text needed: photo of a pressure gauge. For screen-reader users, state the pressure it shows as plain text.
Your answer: 50 kPa
